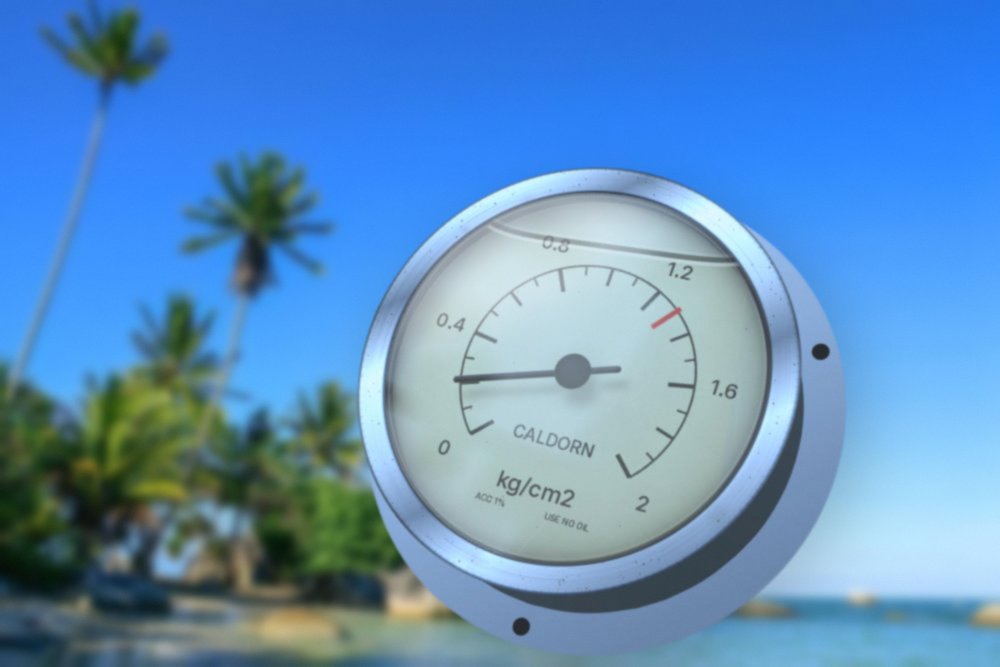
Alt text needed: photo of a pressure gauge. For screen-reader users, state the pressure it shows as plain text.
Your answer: 0.2 kg/cm²
